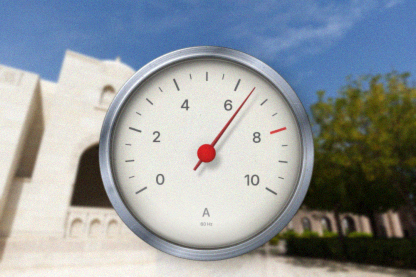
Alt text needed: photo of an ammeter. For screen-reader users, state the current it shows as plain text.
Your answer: 6.5 A
